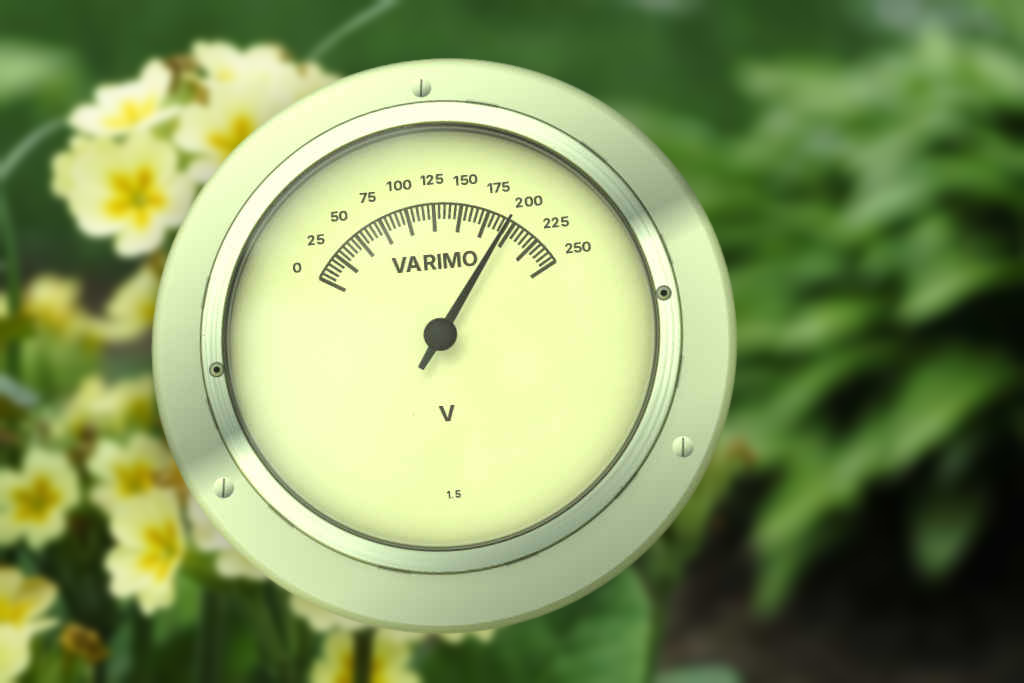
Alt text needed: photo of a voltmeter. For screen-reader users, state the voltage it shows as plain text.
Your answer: 195 V
